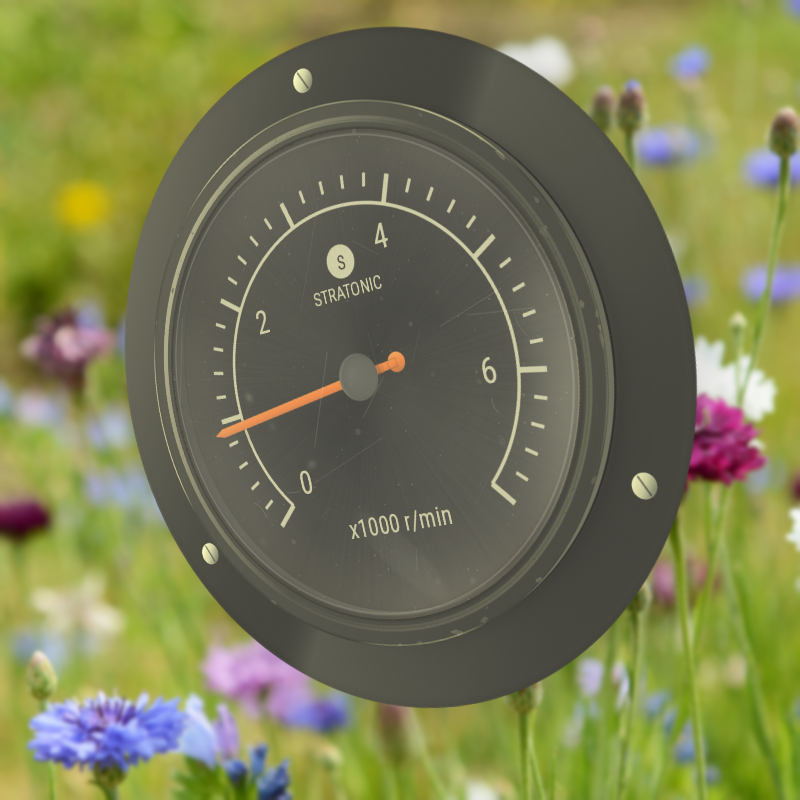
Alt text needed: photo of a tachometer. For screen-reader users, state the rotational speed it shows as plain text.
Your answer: 900 rpm
